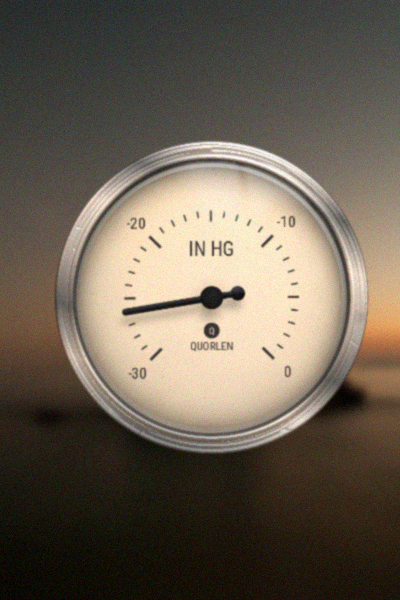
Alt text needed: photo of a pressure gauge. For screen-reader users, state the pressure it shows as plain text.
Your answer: -26 inHg
